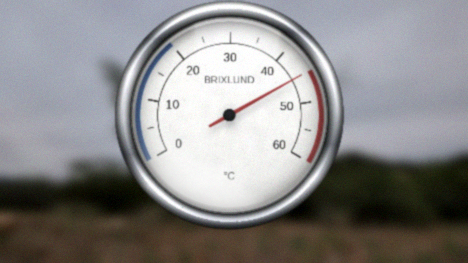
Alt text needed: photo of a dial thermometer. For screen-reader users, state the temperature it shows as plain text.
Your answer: 45 °C
